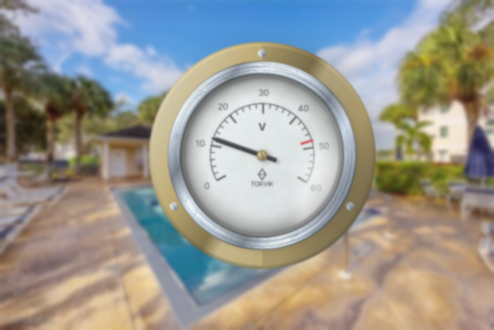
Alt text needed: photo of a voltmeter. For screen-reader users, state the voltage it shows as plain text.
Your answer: 12 V
